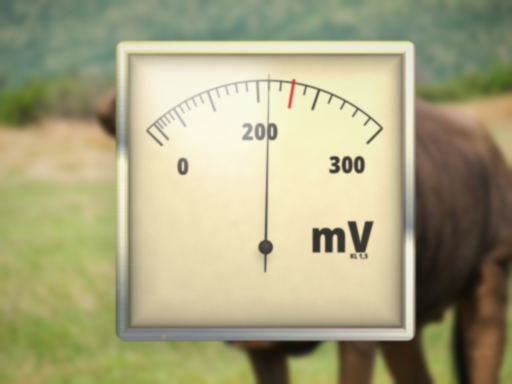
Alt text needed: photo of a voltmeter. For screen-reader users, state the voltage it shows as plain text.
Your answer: 210 mV
